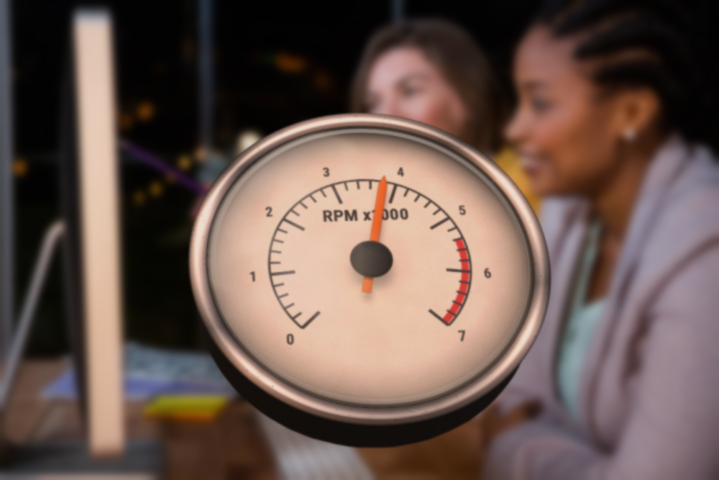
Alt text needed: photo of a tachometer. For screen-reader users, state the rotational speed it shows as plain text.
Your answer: 3800 rpm
